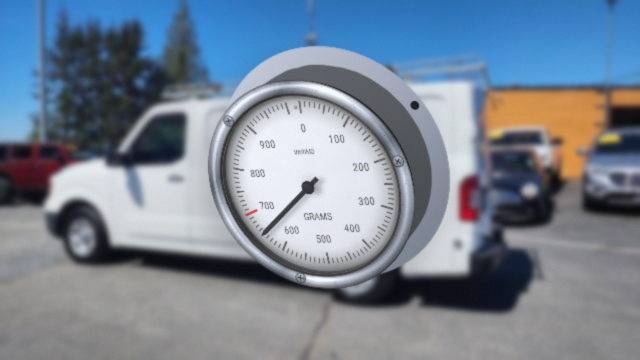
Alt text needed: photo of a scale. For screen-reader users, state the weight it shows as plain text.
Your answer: 650 g
